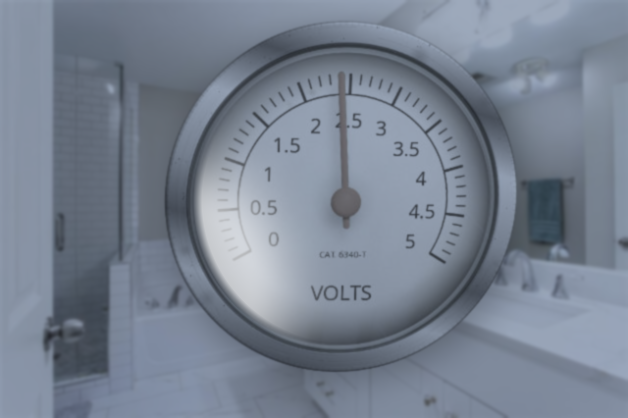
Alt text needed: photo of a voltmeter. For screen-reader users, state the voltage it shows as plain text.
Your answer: 2.4 V
